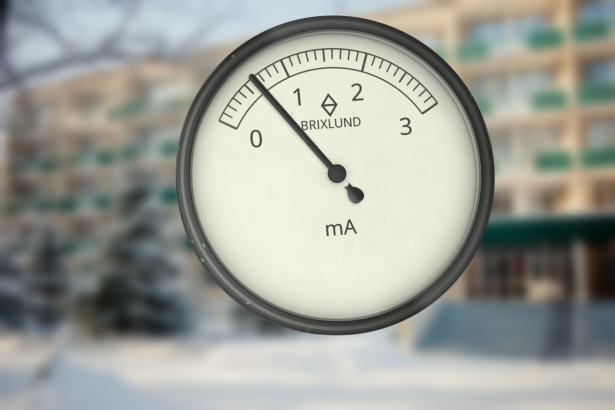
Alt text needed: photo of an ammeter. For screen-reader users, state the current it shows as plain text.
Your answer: 0.6 mA
